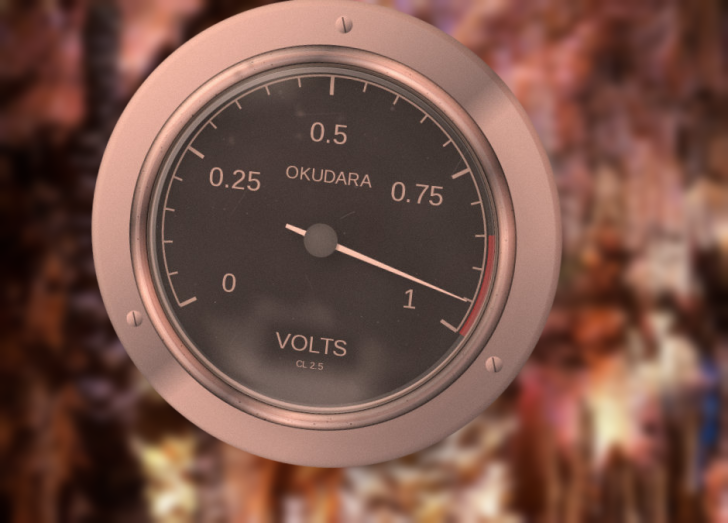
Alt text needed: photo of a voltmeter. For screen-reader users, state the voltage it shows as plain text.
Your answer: 0.95 V
